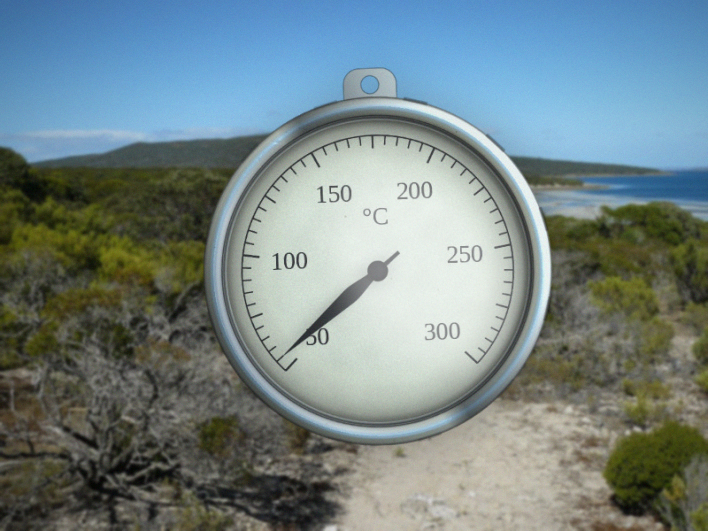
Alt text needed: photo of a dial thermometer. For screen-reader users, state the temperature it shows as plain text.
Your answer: 55 °C
